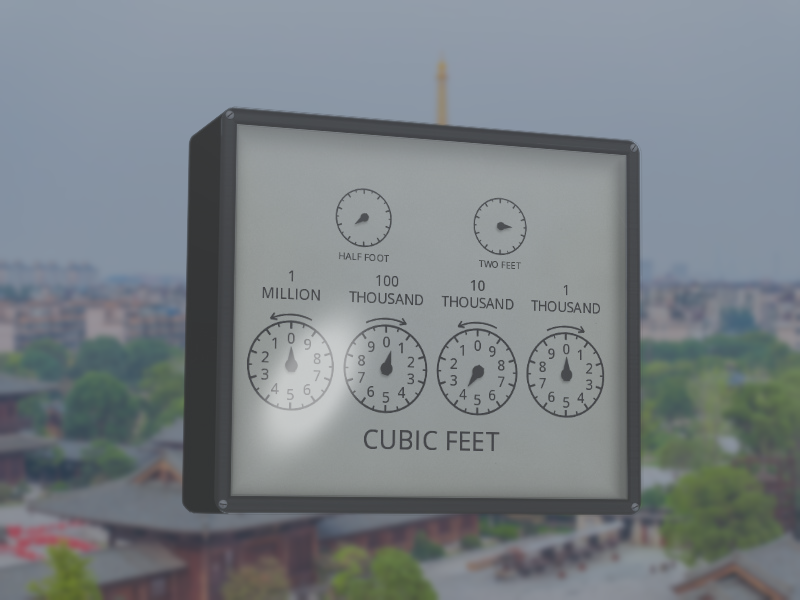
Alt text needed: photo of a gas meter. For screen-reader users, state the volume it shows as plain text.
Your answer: 4000 ft³
